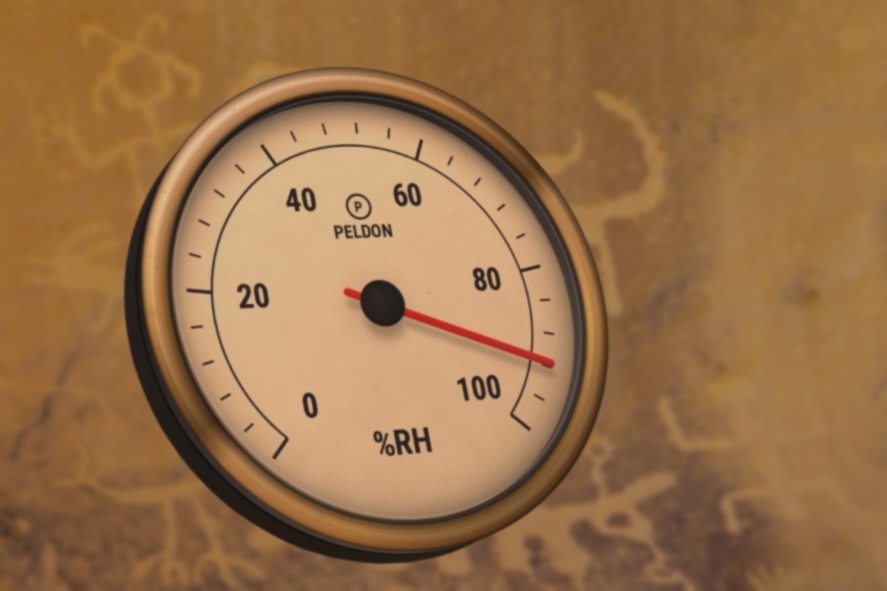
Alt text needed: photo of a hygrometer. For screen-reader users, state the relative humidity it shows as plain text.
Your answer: 92 %
